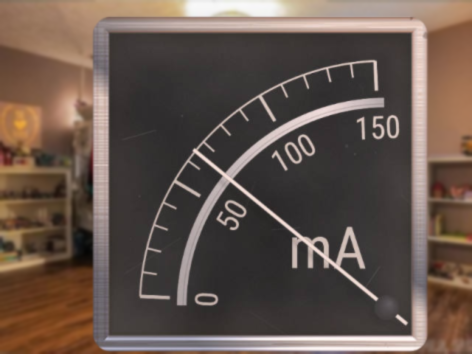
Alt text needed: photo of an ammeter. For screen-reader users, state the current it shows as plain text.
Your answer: 65 mA
